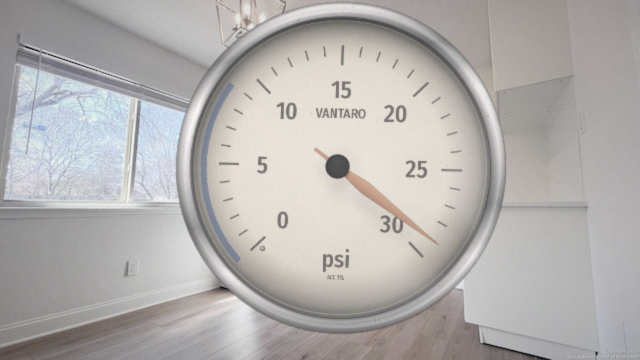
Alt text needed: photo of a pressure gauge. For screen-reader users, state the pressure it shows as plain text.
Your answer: 29 psi
